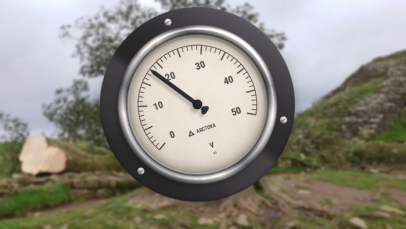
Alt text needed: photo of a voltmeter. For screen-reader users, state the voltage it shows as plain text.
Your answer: 18 V
